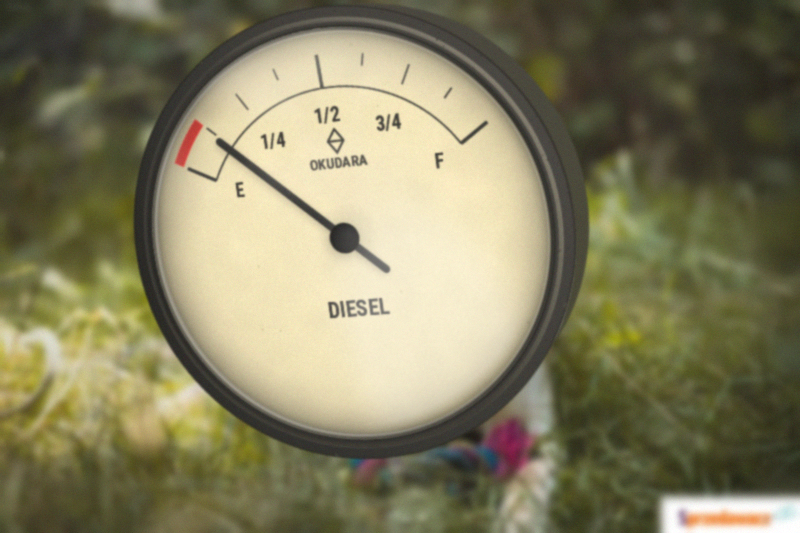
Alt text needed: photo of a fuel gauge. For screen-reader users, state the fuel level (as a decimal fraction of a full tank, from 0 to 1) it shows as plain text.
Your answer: 0.125
